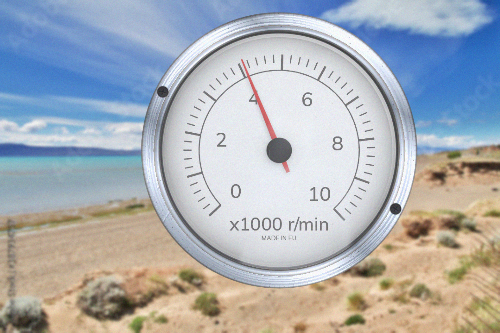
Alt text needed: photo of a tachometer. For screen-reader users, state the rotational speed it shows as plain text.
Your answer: 4100 rpm
